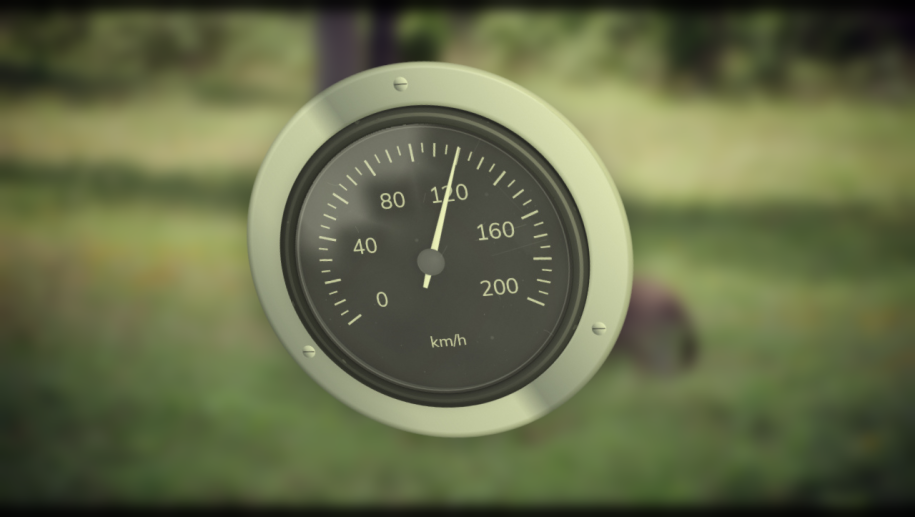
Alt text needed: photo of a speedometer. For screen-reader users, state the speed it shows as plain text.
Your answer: 120 km/h
